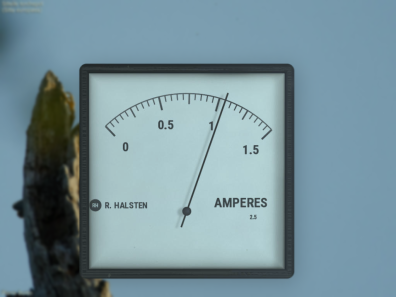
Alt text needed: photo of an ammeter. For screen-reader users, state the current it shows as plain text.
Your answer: 1.05 A
